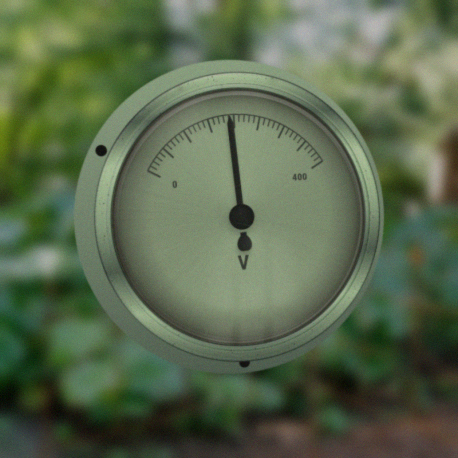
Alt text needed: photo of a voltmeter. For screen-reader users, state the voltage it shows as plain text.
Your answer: 190 V
